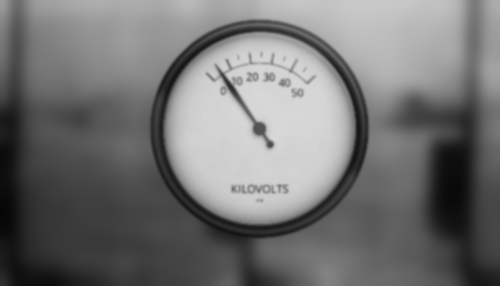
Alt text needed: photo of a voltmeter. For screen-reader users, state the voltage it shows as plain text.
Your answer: 5 kV
